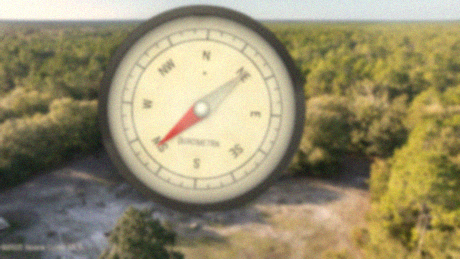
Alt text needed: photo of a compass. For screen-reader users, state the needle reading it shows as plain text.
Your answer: 225 °
